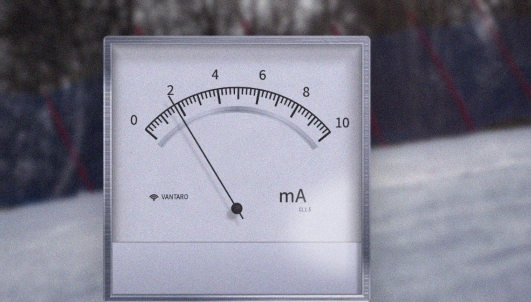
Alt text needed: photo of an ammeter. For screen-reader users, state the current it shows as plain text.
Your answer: 1.8 mA
